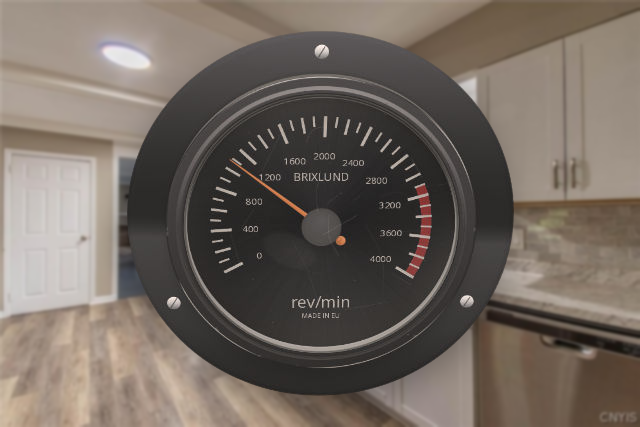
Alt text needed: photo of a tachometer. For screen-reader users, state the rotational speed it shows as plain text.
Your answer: 1100 rpm
